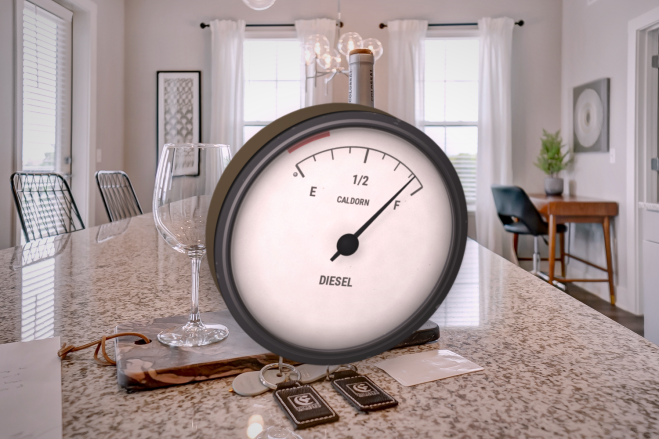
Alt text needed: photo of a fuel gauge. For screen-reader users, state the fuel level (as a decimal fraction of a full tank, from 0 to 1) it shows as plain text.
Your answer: 0.875
